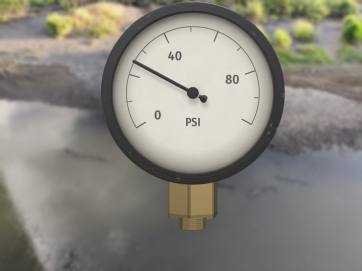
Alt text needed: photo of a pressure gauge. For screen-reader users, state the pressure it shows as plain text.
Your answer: 25 psi
